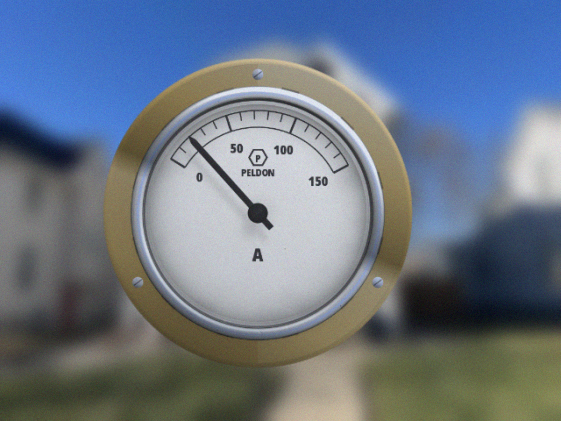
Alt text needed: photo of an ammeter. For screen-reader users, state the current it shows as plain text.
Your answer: 20 A
